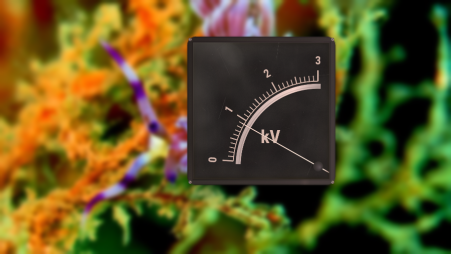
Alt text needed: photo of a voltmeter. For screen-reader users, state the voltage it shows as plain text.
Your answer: 0.9 kV
